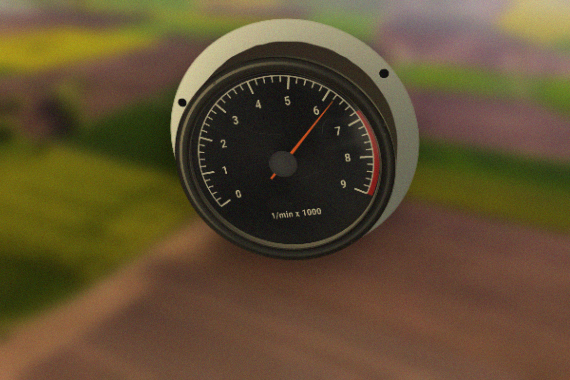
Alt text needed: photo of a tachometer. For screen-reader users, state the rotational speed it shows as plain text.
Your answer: 6200 rpm
